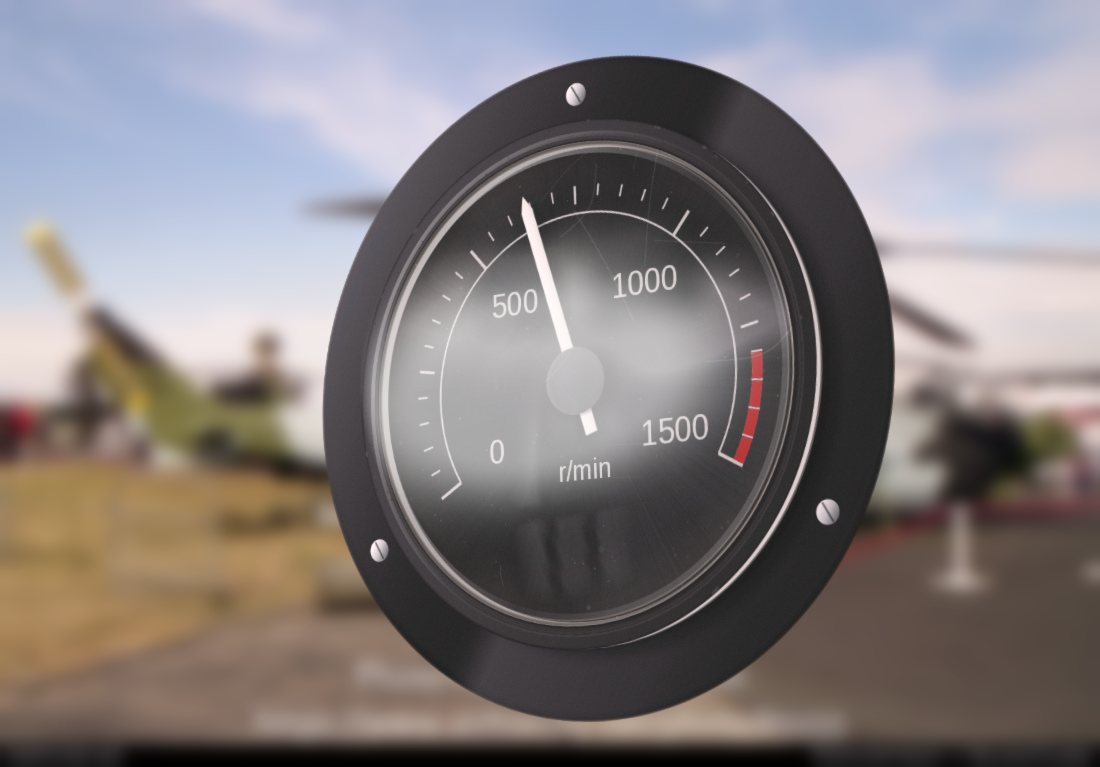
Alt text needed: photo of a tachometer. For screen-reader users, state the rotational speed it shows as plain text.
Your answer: 650 rpm
